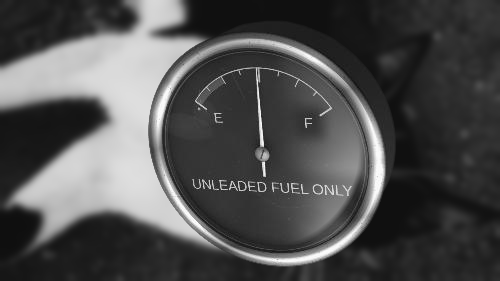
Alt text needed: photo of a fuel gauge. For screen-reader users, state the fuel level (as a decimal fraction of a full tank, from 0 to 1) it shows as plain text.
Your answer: 0.5
